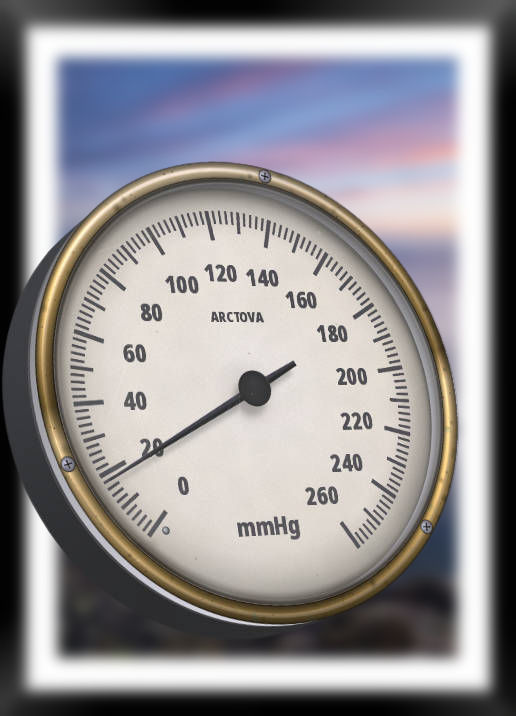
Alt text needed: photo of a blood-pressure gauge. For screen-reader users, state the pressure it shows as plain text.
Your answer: 18 mmHg
